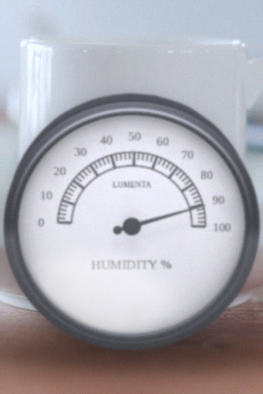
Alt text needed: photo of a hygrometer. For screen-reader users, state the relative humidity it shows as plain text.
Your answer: 90 %
